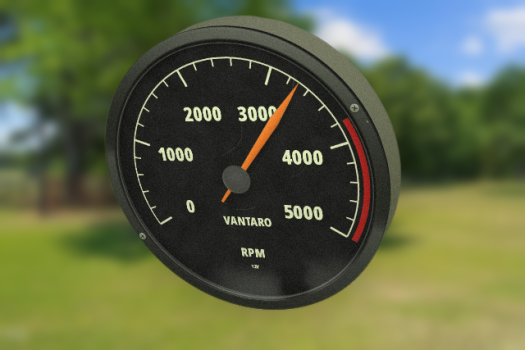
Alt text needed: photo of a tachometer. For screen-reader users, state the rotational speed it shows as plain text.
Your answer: 3300 rpm
